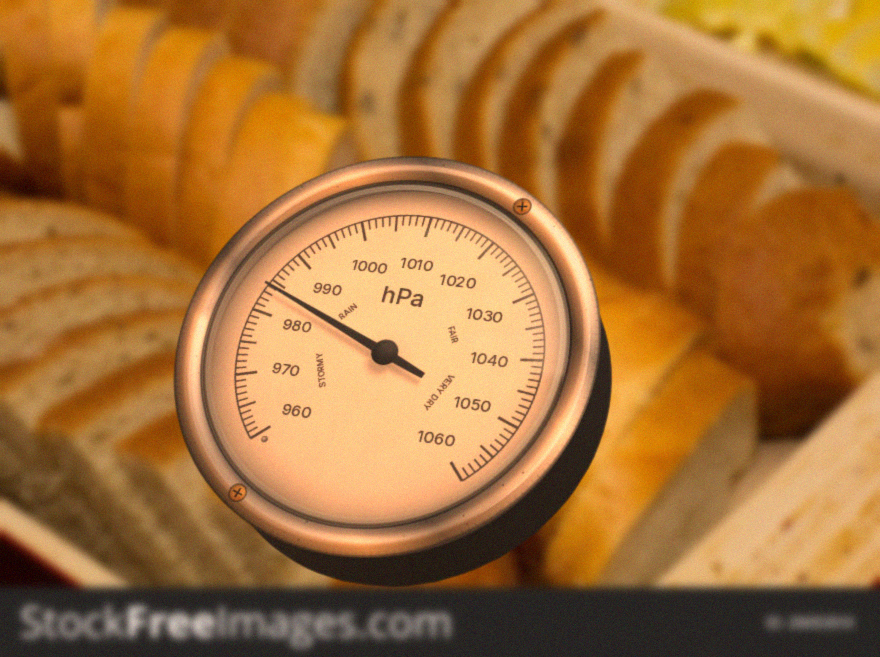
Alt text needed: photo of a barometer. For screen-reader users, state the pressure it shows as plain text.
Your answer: 984 hPa
